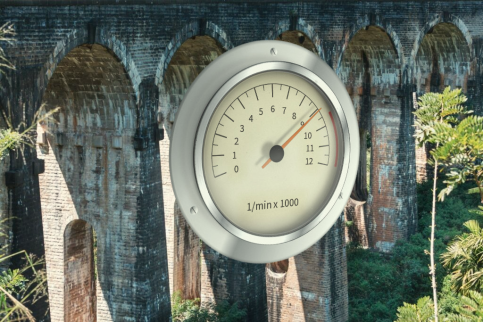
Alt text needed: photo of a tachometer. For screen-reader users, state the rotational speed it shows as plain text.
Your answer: 9000 rpm
